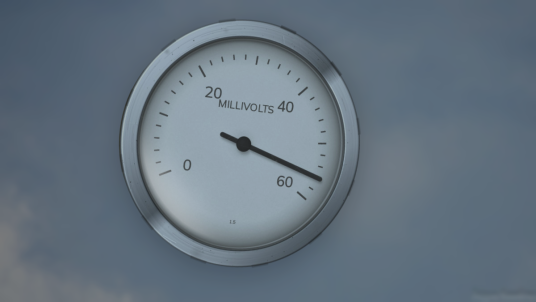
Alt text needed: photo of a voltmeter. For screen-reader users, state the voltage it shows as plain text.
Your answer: 56 mV
